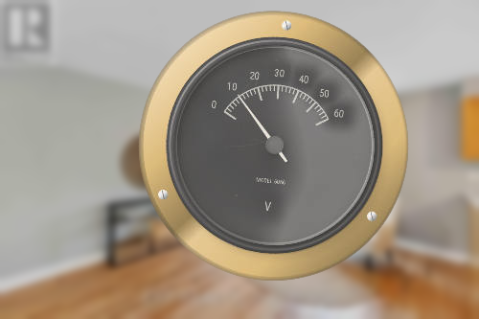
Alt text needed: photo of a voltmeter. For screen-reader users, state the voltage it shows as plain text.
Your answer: 10 V
